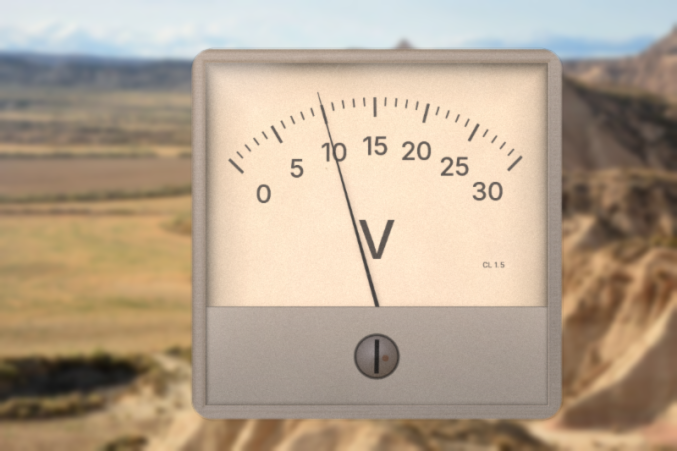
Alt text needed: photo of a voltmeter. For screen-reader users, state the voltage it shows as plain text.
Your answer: 10 V
